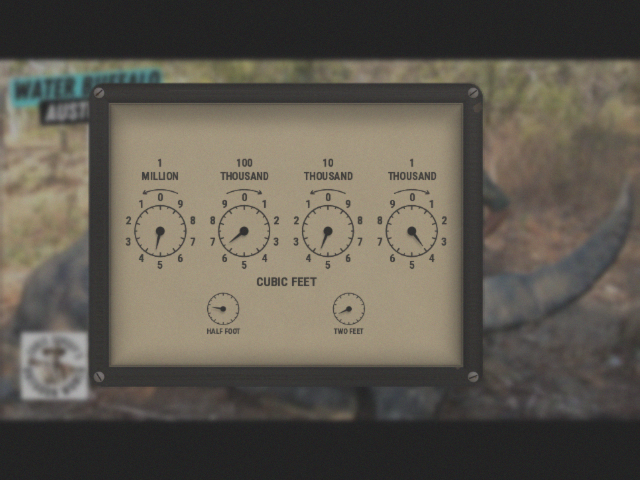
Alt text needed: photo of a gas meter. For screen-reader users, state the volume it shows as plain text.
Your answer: 464400 ft³
